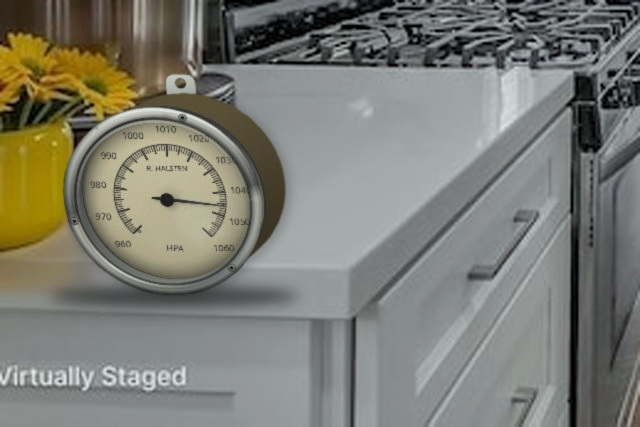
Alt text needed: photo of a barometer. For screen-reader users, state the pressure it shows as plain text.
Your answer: 1045 hPa
